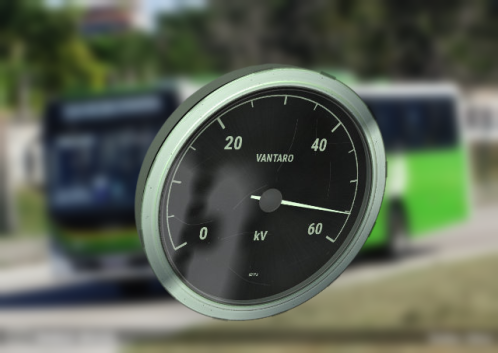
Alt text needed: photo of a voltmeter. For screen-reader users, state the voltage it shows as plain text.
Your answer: 55 kV
